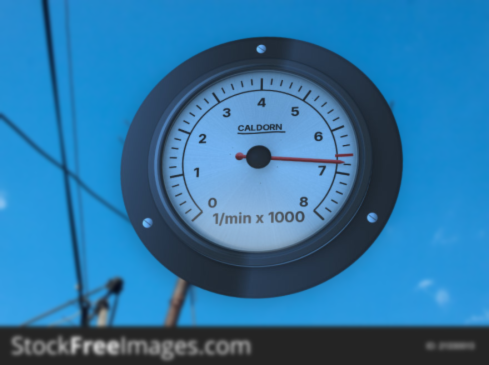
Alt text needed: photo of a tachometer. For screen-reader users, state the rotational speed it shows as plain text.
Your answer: 6800 rpm
